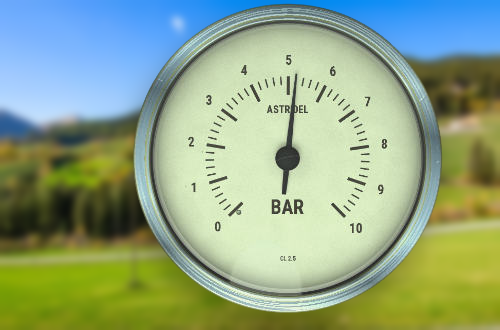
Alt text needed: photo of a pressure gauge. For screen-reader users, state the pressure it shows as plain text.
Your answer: 5.2 bar
